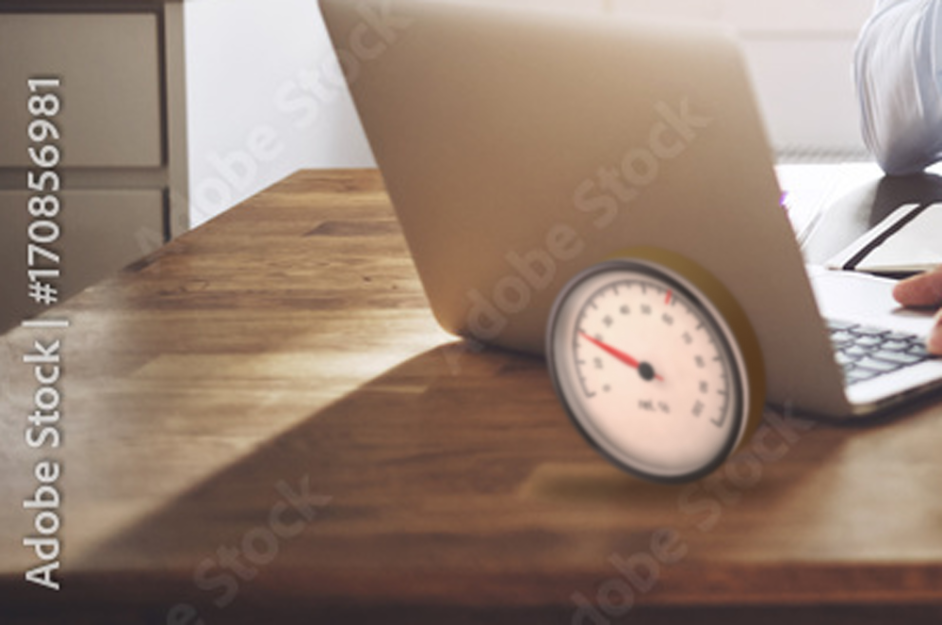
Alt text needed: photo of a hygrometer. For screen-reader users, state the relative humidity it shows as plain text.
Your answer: 20 %
